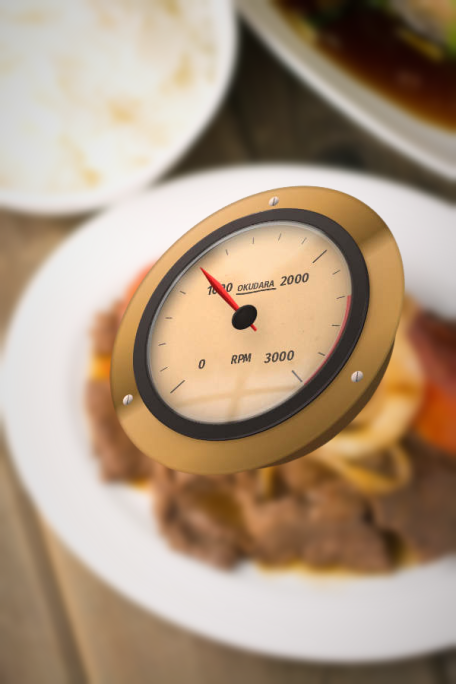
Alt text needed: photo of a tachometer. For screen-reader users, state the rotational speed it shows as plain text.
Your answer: 1000 rpm
